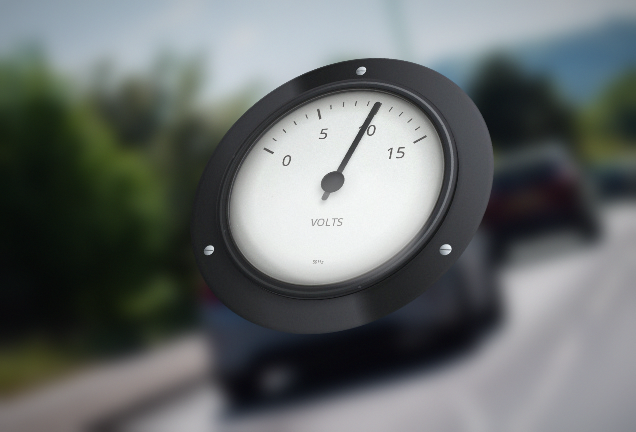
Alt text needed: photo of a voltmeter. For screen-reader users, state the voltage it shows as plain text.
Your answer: 10 V
